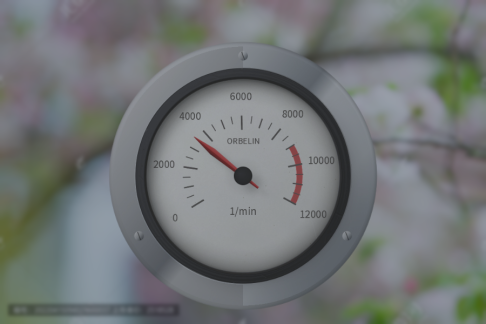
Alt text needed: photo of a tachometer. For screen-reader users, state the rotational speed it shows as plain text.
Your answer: 3500 rpm
